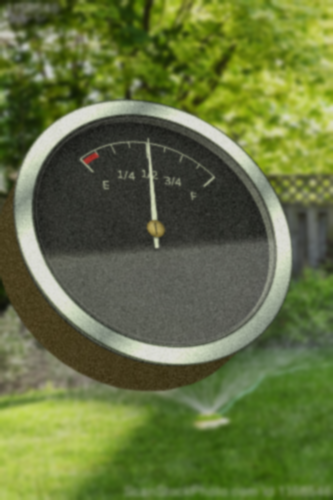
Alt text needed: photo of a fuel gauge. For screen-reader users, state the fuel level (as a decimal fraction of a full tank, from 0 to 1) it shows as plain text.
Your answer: 0.5
